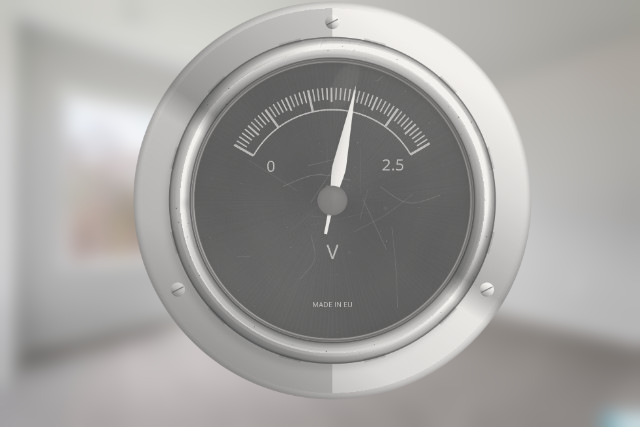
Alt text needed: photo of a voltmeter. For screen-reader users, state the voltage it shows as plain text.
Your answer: 1.5 V
